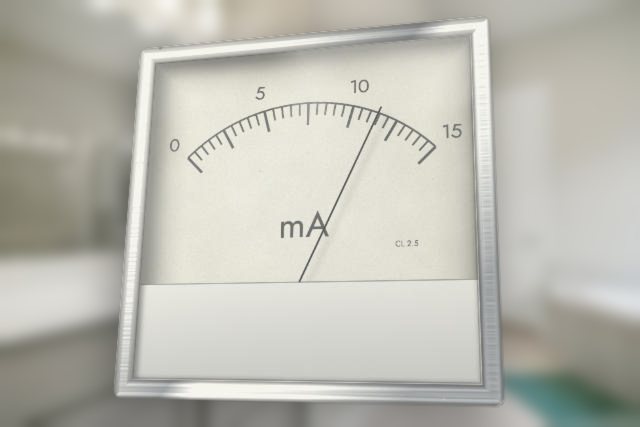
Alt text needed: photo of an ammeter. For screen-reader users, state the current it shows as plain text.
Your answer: 11.5 mA
